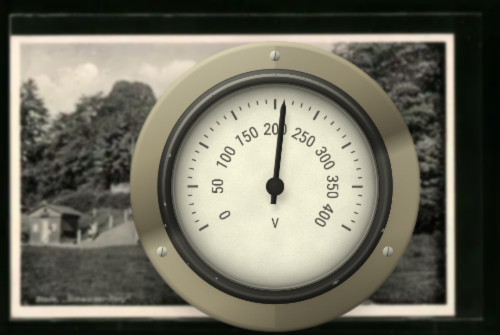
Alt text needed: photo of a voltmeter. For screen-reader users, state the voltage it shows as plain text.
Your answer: 210 V
